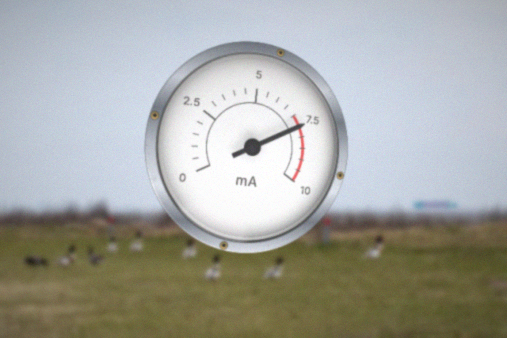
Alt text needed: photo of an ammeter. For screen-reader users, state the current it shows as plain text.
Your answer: 7.5 mA
